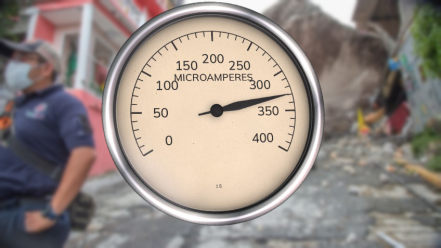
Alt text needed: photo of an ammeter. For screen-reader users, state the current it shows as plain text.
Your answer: 330 µA
